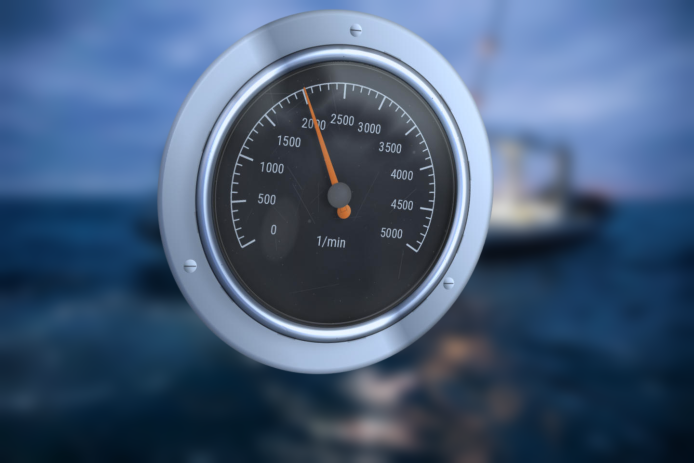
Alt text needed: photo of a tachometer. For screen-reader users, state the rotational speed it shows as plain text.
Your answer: 2000 rpm
